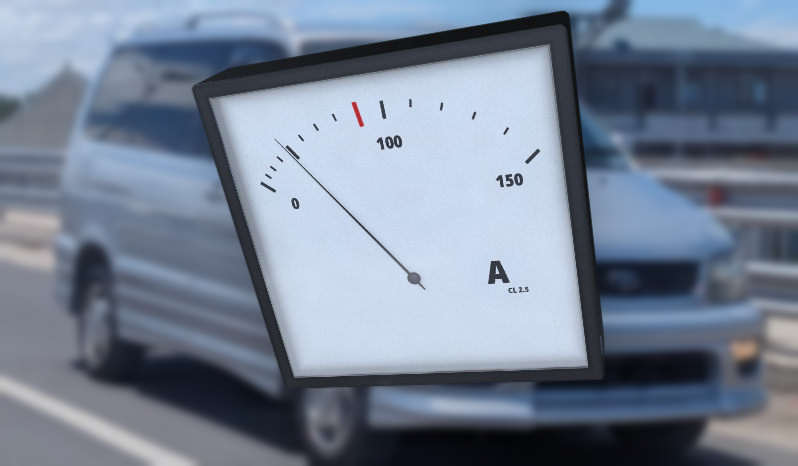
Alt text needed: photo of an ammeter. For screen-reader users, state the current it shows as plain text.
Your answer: 50 A
